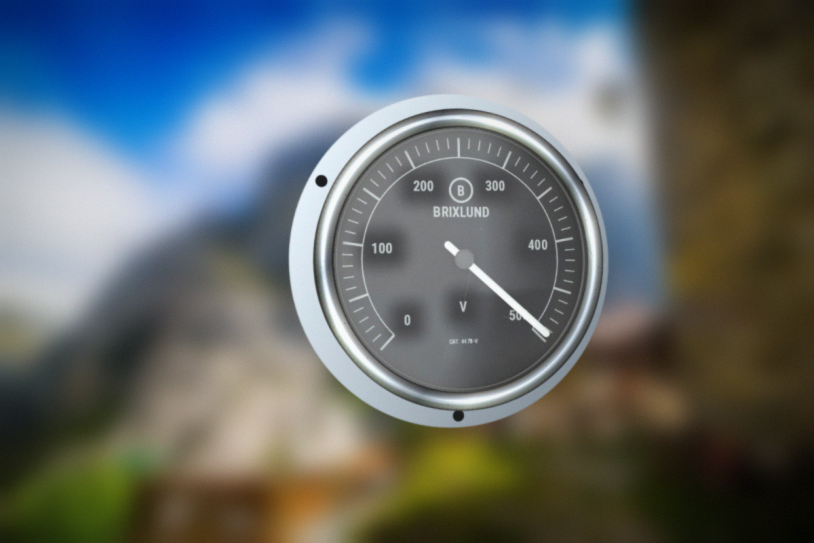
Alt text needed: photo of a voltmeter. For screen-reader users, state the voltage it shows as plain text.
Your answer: 495 V
